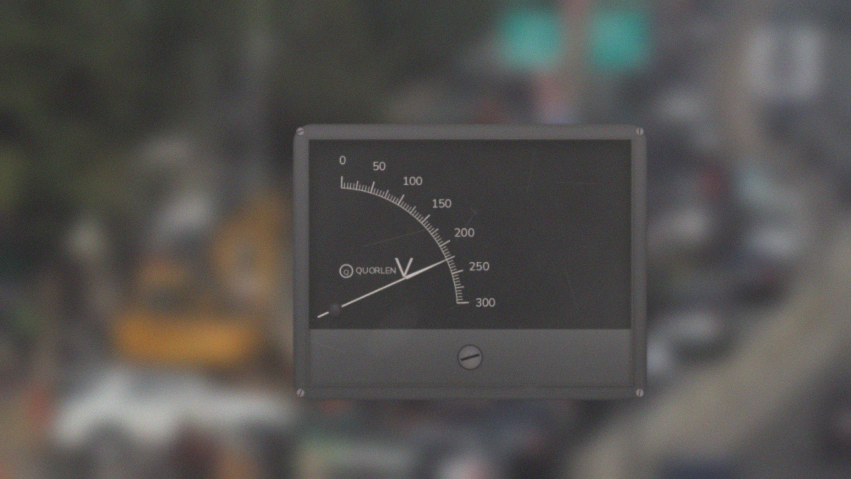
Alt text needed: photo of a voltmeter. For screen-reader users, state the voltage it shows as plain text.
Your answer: 225 V
